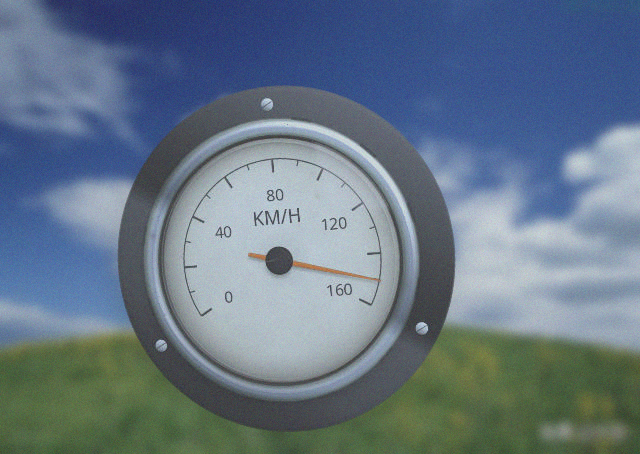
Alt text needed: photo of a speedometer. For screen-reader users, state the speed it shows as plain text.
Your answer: 150 km/h
